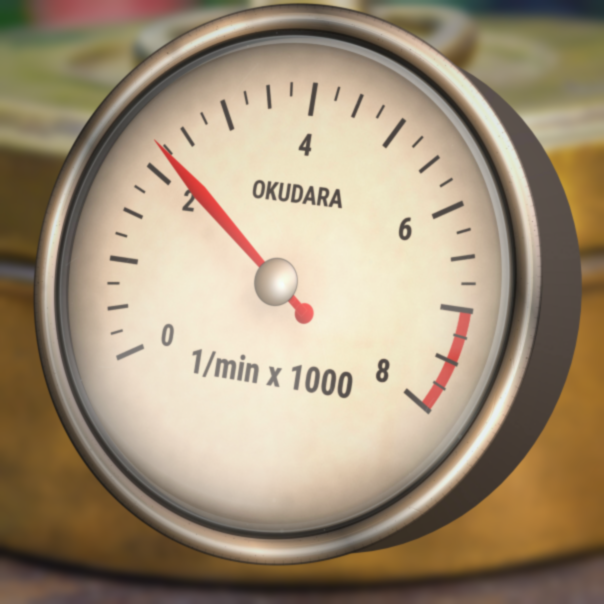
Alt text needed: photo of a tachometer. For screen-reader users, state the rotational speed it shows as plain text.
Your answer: 2250 rpm
